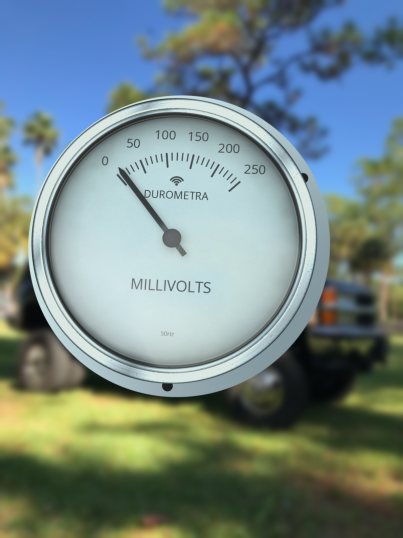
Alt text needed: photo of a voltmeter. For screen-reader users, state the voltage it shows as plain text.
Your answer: 10 mV
